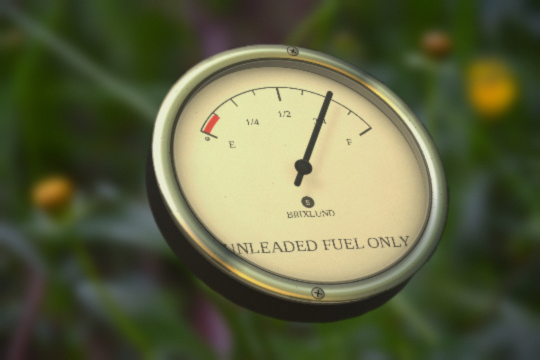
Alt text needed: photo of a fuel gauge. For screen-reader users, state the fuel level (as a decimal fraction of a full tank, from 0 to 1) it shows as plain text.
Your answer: 0.75
